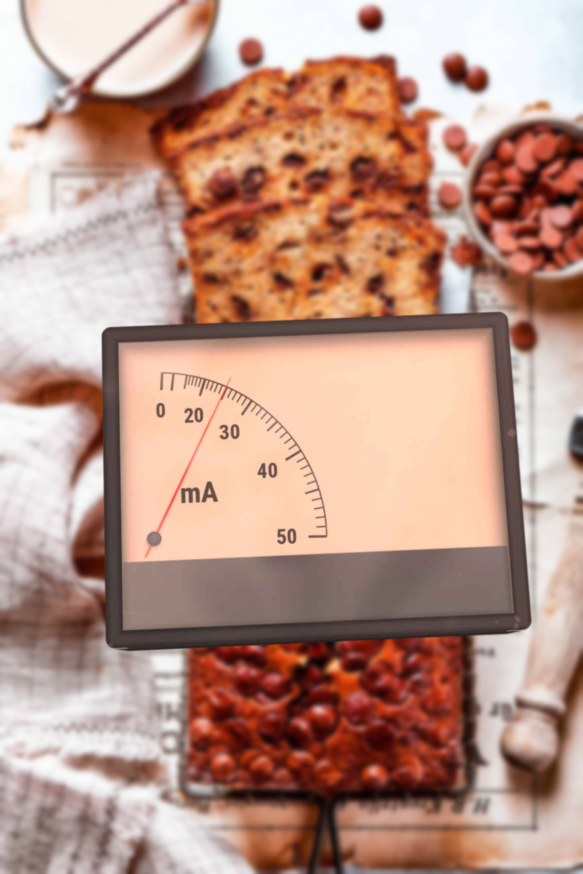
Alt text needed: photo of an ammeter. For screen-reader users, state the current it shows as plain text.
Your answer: 25 mA
